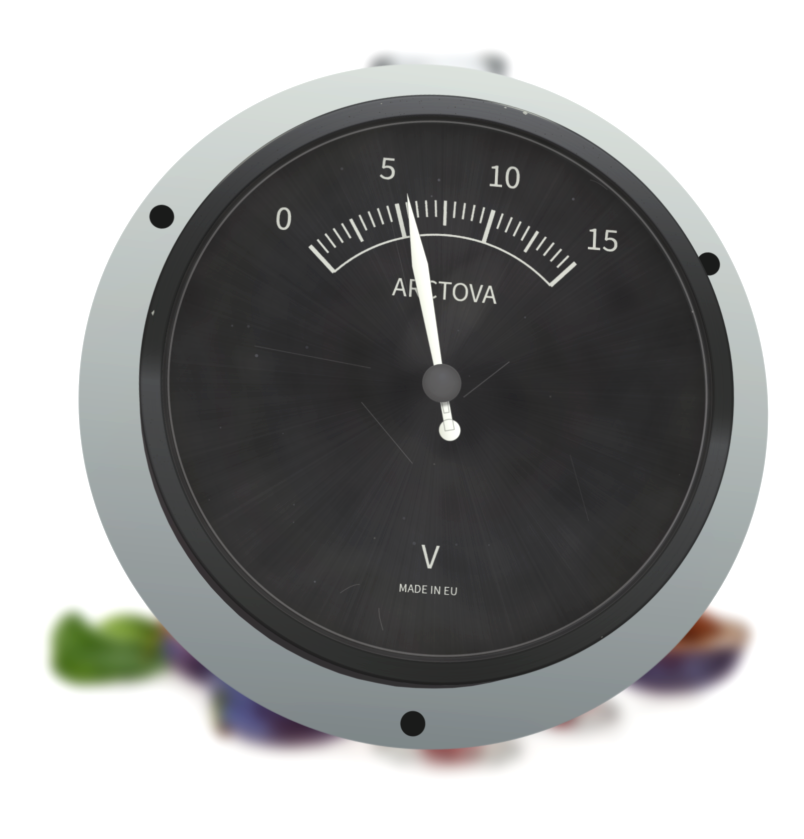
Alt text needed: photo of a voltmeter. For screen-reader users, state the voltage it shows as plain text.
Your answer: 5.5 V
